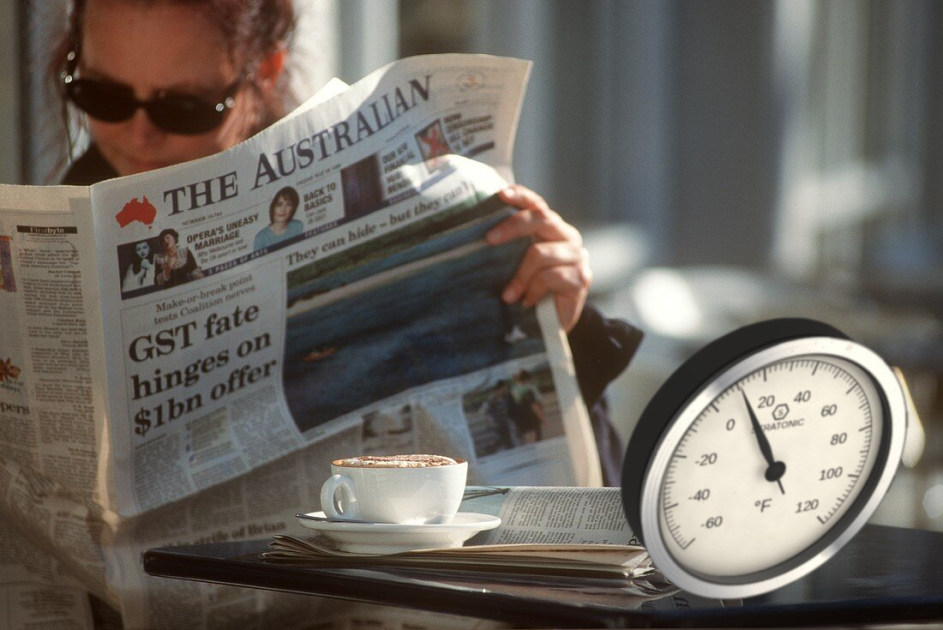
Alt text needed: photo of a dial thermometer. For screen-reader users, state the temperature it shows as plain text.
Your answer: 10 °F
